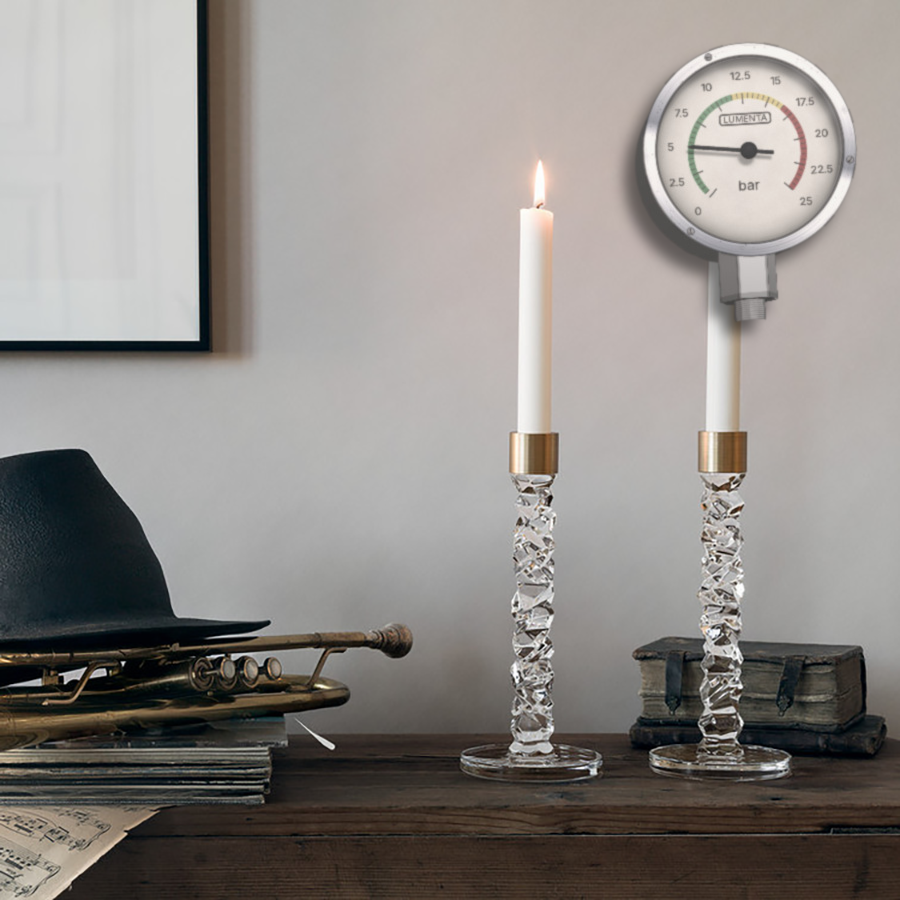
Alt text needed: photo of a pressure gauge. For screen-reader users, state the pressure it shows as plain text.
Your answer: 5 bar
